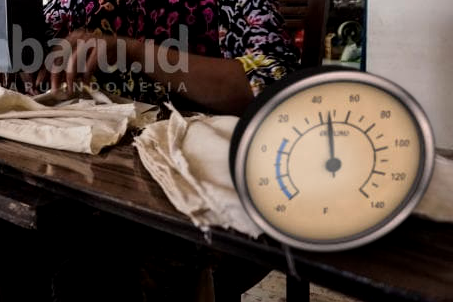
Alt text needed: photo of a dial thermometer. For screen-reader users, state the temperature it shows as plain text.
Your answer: 45 °F
